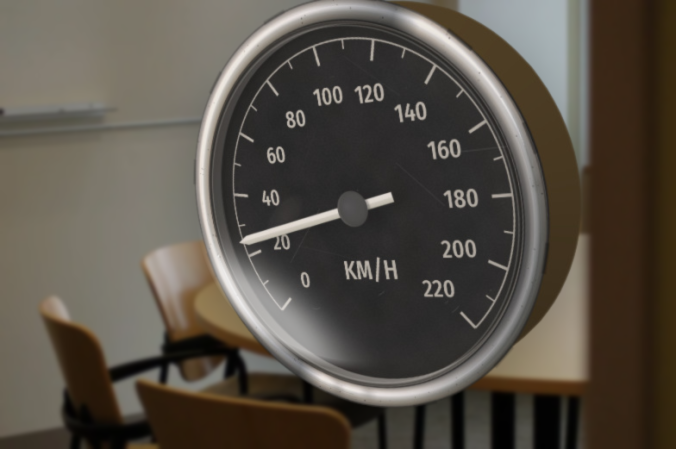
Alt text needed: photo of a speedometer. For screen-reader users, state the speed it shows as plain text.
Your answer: 25 km/h
